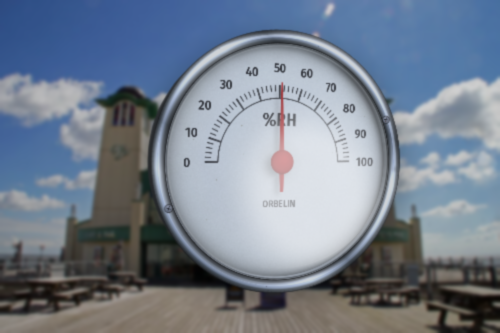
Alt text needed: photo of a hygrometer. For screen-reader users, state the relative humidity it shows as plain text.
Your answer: 50 %
